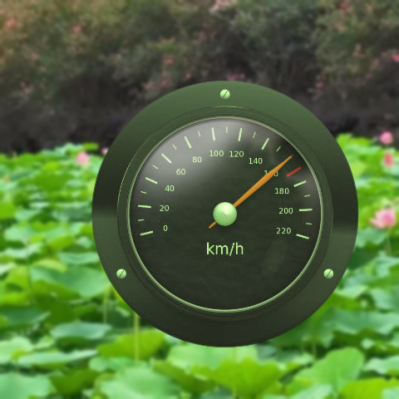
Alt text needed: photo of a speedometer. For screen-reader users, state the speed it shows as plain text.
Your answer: 160 km/h
